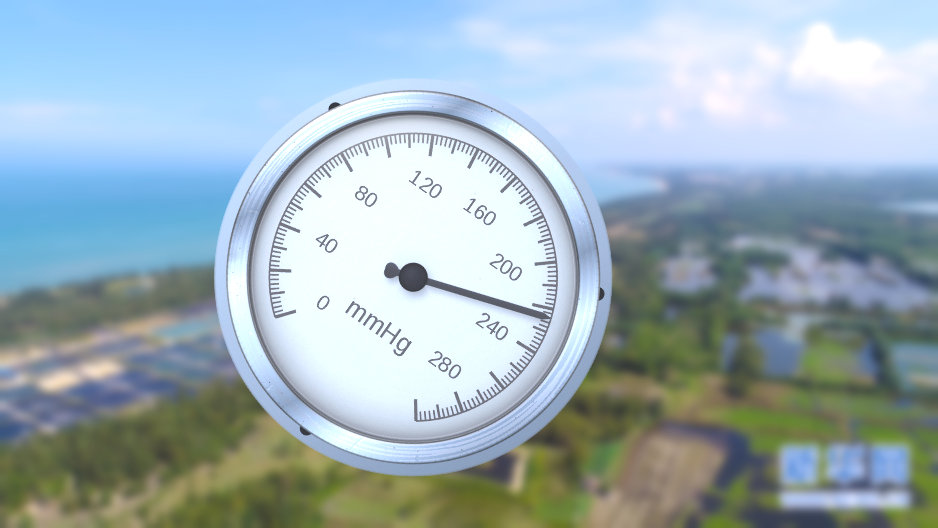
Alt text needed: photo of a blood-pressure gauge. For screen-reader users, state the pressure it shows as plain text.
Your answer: 224 mmHg
